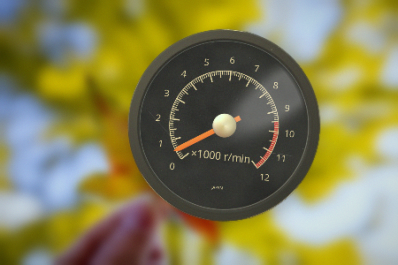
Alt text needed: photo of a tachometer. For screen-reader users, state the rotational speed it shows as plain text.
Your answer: 500 rpm
